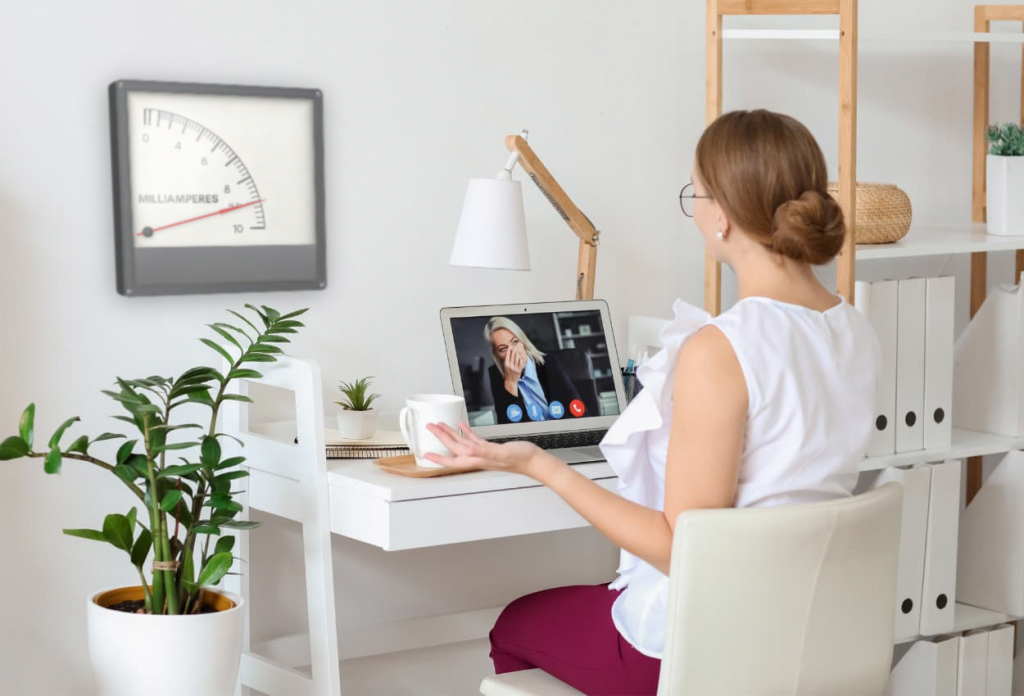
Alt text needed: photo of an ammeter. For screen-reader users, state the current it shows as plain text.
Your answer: 9 mA
